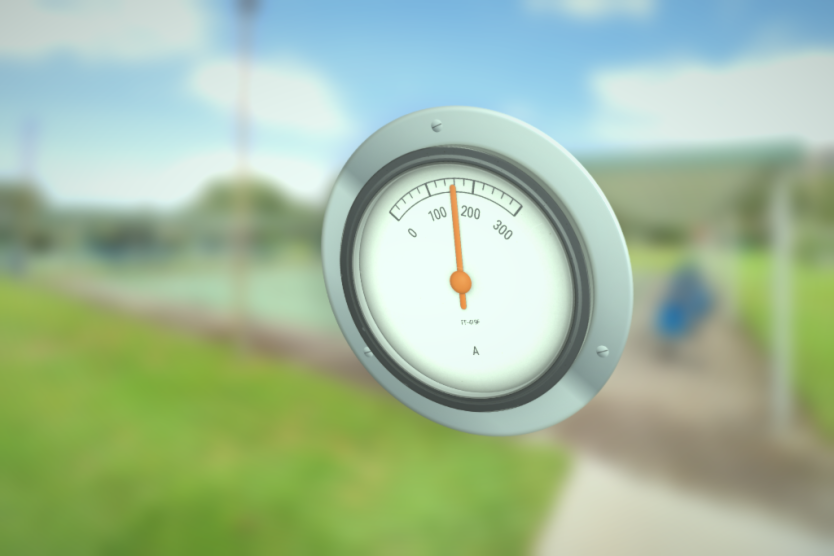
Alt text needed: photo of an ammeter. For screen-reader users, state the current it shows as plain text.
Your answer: 160 A
